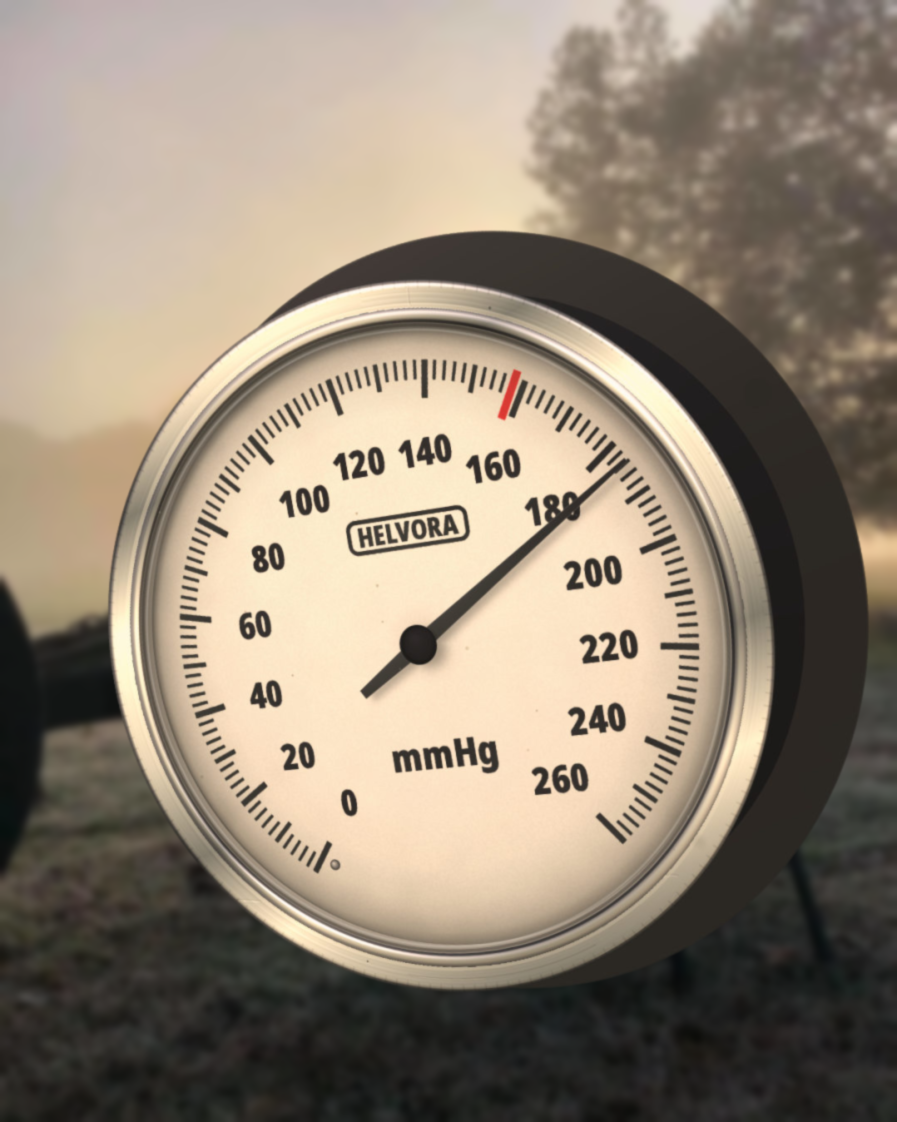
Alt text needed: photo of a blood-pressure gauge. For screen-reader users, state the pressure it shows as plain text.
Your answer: 184 mmHg
